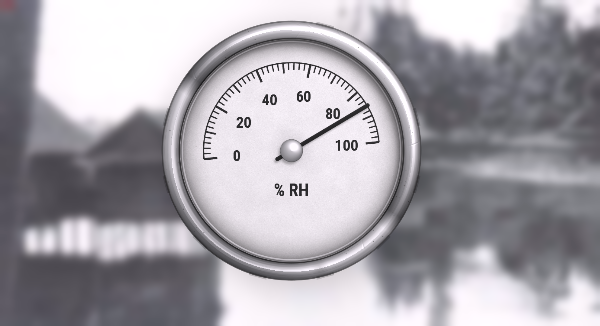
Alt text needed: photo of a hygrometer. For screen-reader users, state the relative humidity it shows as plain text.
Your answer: 86 %
